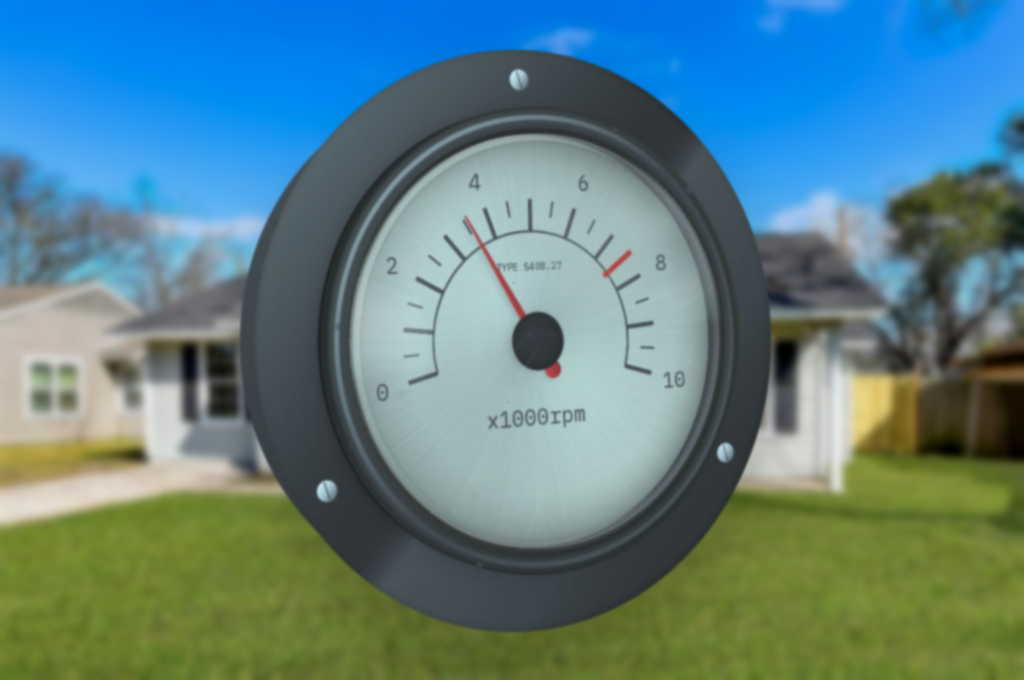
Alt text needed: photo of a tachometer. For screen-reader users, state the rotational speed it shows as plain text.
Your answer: 3500 rpm
